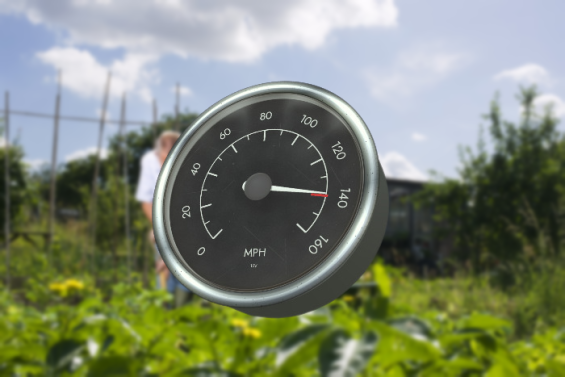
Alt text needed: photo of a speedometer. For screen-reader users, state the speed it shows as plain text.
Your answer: 140 mph
